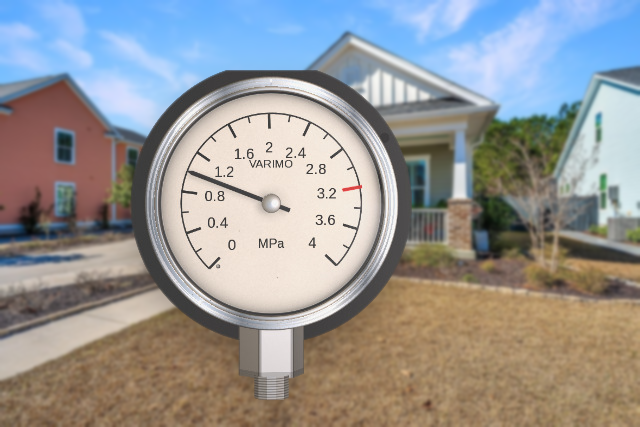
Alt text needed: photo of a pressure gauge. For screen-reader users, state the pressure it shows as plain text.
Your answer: 1 MPa
